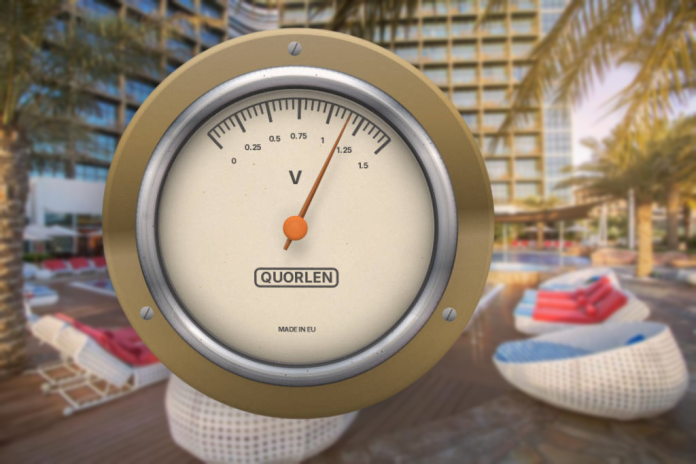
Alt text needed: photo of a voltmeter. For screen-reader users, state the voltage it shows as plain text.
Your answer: 1.15 V
